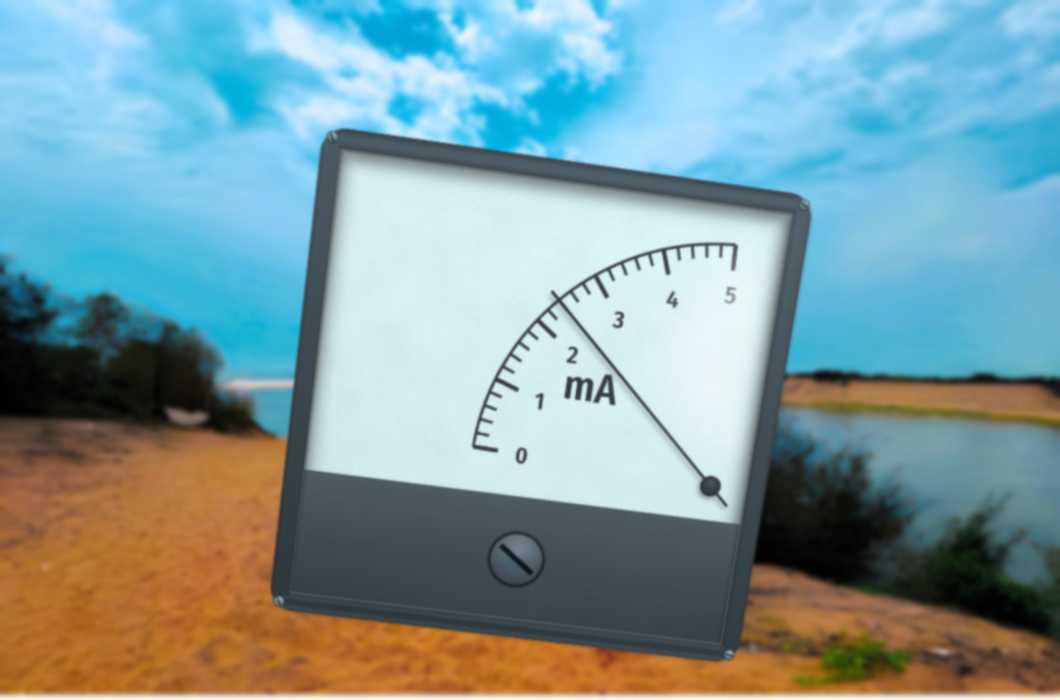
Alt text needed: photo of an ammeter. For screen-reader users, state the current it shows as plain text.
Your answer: 2.4 mA
